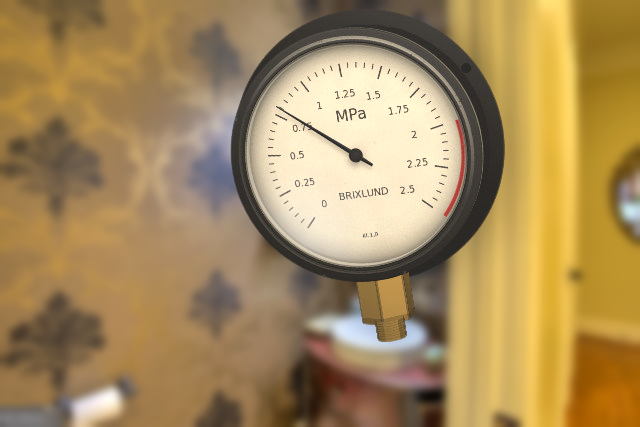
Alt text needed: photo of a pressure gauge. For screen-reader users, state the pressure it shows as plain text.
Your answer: 0.8 MPa
